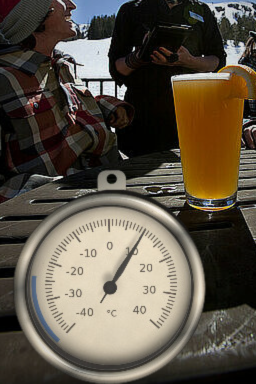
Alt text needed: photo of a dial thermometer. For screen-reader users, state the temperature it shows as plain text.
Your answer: 10 °C
